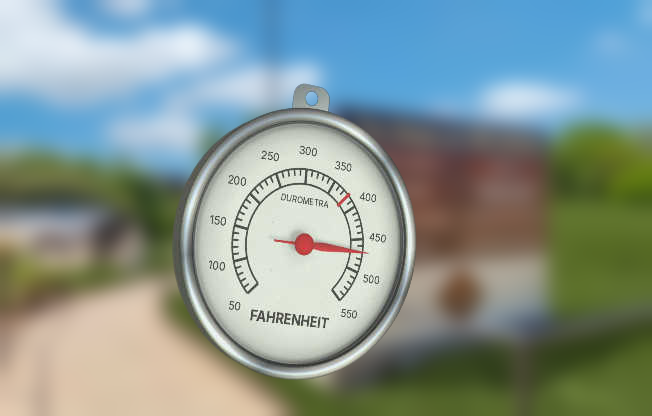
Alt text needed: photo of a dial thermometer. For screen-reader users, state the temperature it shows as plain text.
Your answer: 470 °F
